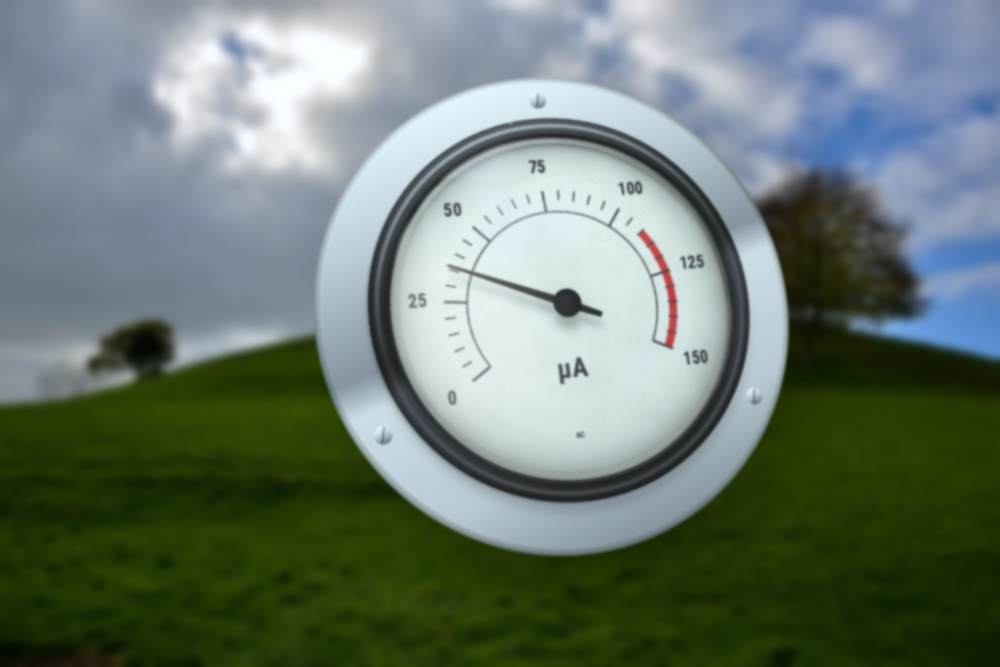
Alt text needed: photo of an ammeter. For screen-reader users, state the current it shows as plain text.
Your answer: 35 µA
